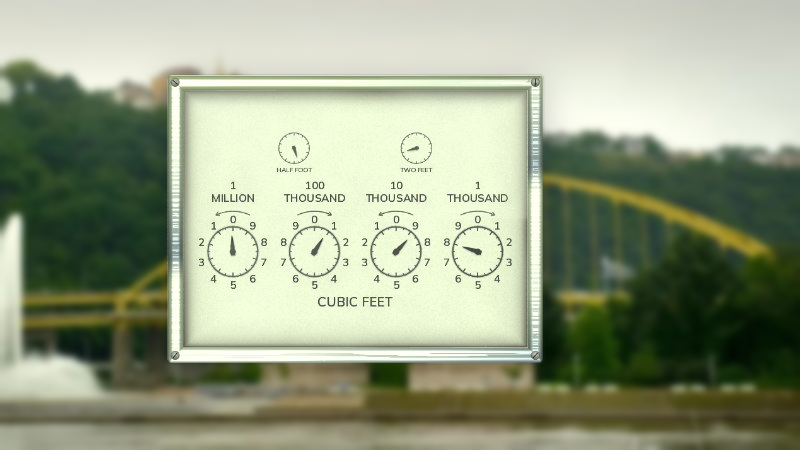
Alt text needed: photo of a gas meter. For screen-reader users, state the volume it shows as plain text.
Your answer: 8800 ft³
